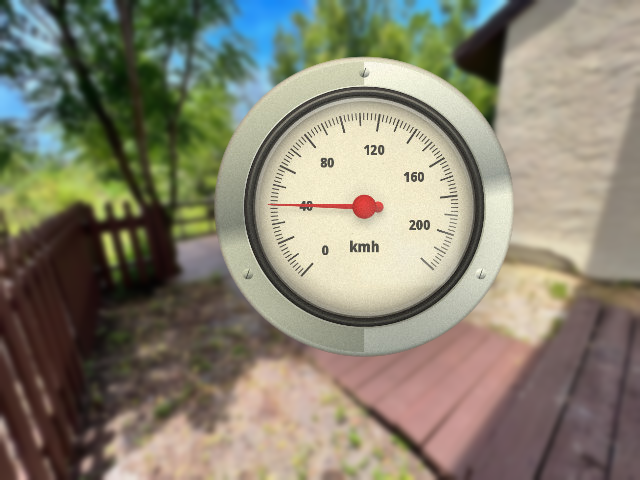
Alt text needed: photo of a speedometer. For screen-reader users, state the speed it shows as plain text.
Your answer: 40 km/h
